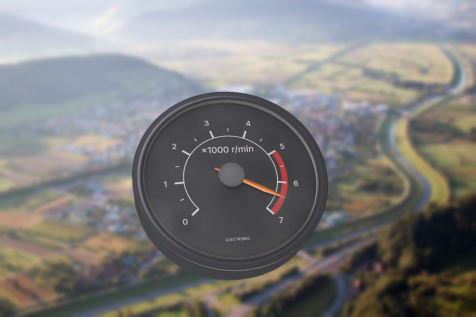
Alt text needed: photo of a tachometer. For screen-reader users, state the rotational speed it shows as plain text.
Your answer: 6500 rpm
